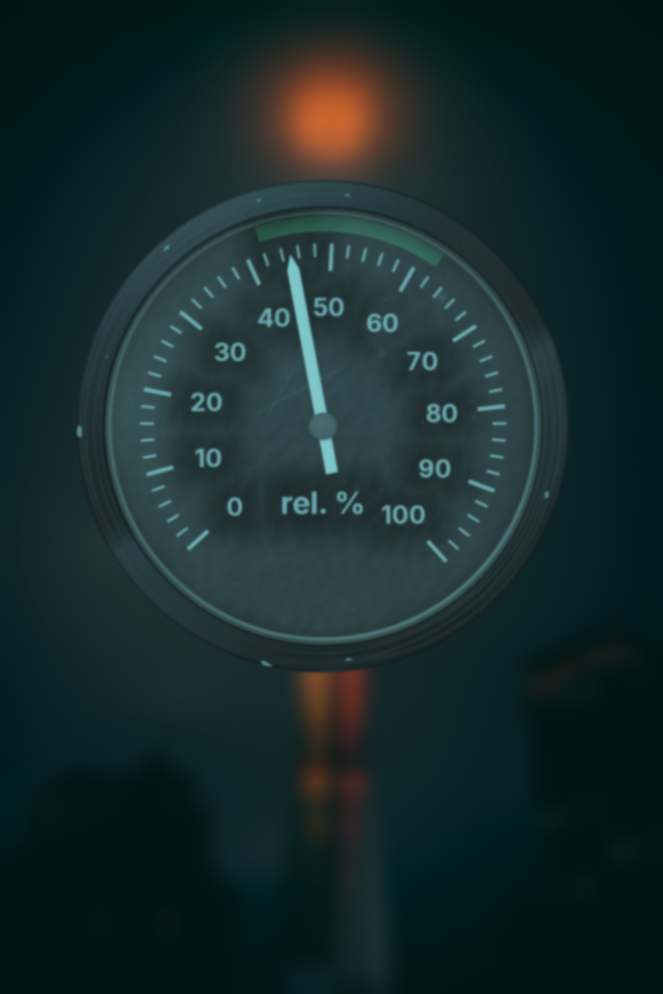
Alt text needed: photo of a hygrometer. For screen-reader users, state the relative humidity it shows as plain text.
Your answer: 45 %
